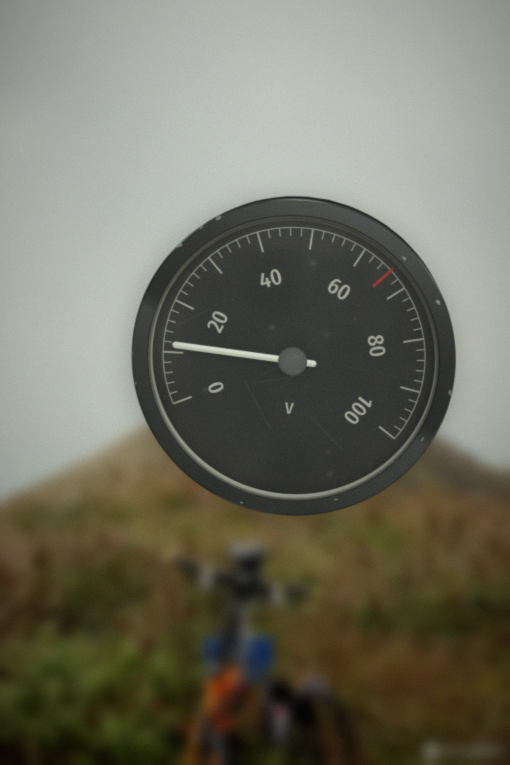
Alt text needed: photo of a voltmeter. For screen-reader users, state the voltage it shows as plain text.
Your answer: 12 V
